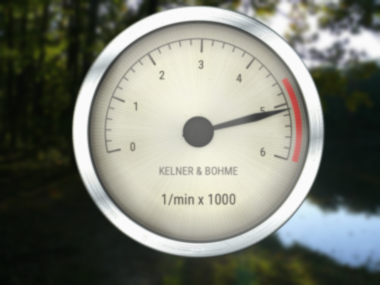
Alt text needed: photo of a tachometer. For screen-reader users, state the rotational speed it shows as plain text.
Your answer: 5100 rpm
